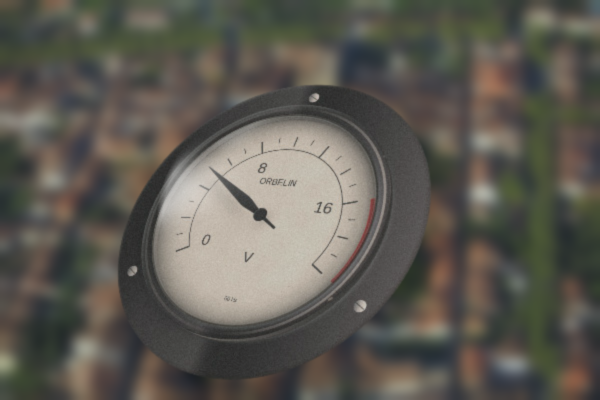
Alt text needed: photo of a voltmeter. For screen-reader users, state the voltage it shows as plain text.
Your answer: 5 V
